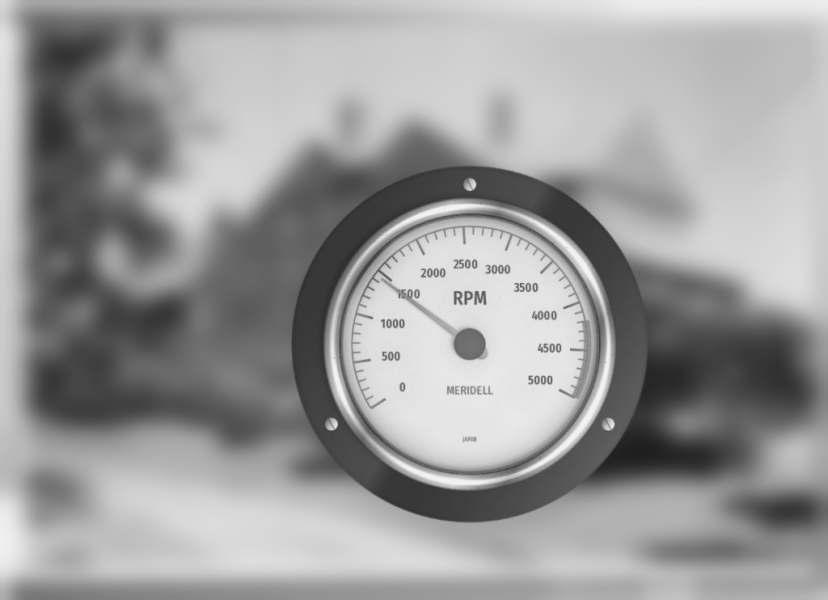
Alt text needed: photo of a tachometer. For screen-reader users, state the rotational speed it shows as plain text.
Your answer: 1450 rpm
